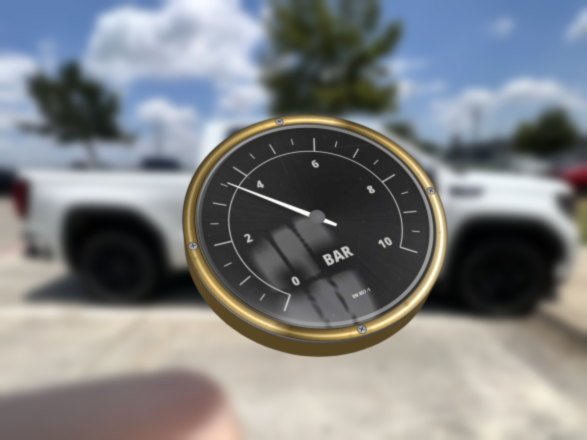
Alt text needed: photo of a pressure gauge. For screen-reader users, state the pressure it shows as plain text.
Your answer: 3.5 bar
